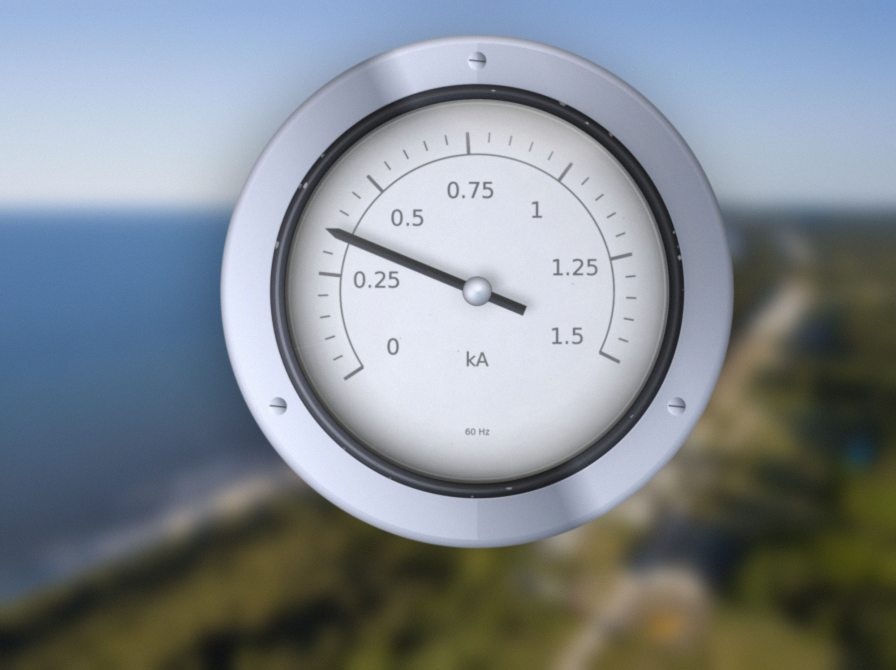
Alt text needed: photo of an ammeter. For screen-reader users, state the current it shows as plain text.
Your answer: 0.35 kA
